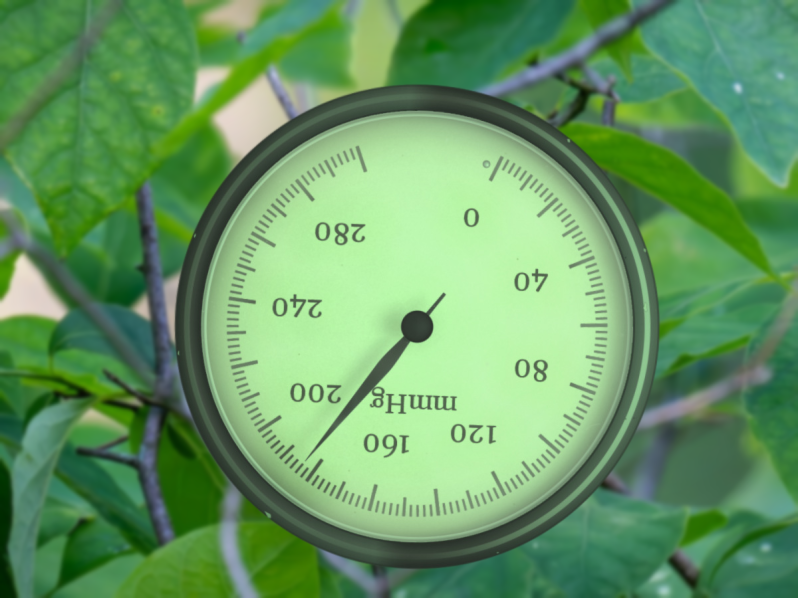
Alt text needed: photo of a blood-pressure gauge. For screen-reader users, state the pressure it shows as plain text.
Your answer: 184 mmHg
